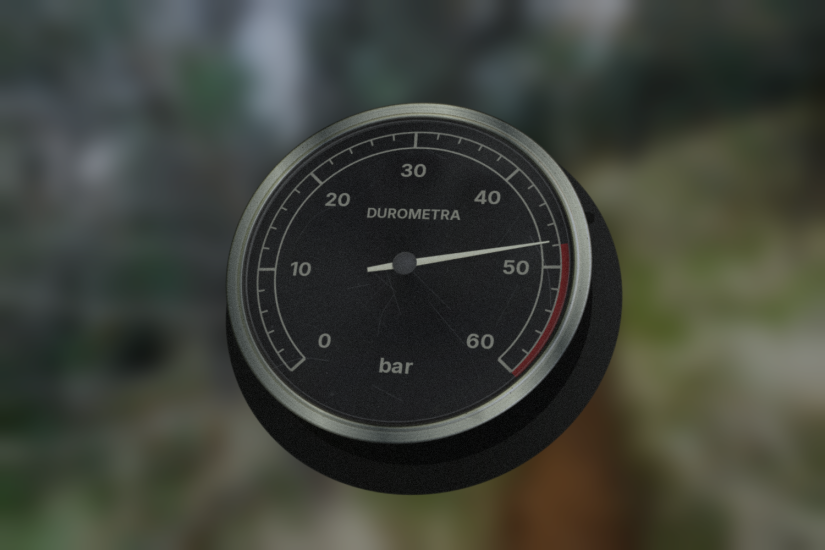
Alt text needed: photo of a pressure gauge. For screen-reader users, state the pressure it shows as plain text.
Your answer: 48 bar
